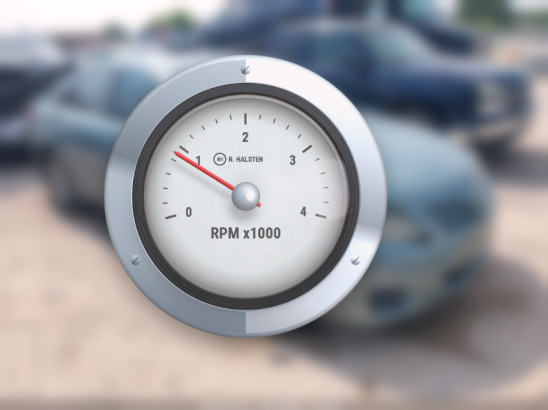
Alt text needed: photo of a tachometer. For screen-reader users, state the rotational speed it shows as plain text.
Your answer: 900 rpm
